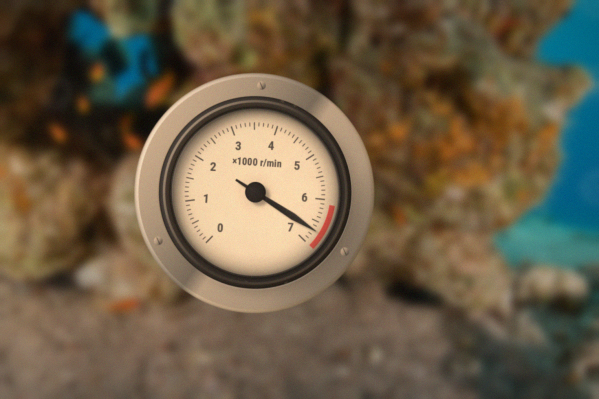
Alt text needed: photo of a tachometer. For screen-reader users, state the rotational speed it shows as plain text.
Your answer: 6700 rpm
